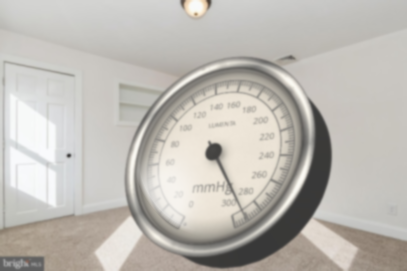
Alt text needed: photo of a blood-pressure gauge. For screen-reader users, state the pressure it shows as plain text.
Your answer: 290 mmHg
